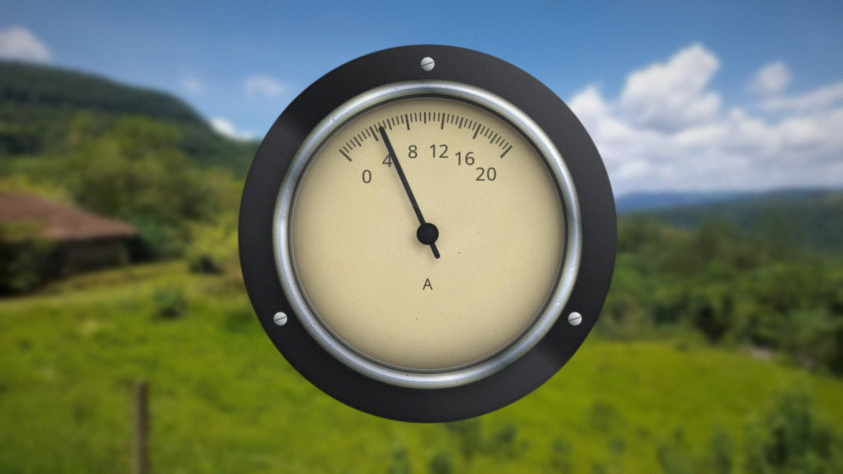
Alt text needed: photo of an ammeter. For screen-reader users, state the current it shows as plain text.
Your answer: 5 A
